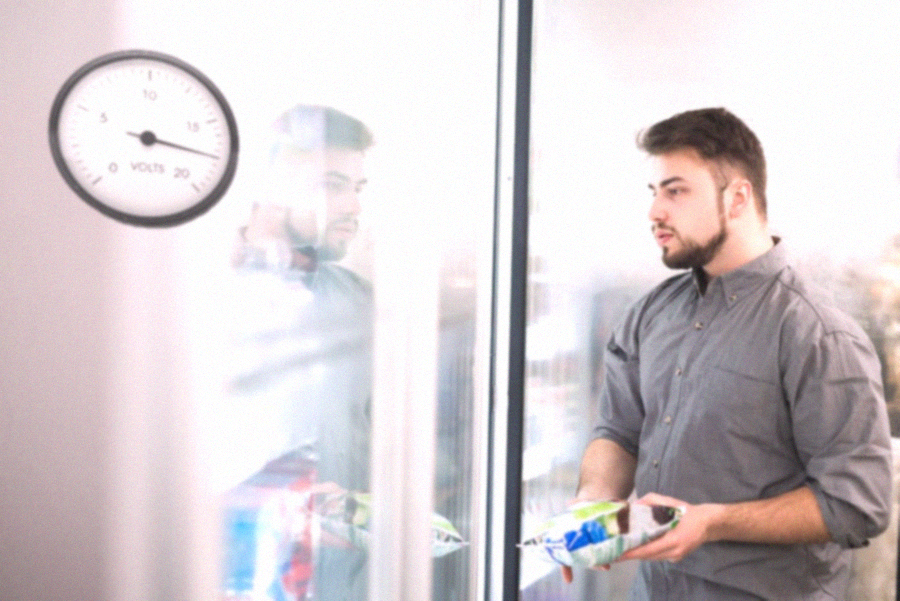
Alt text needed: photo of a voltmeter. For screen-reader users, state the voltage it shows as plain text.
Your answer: 17.5 V
